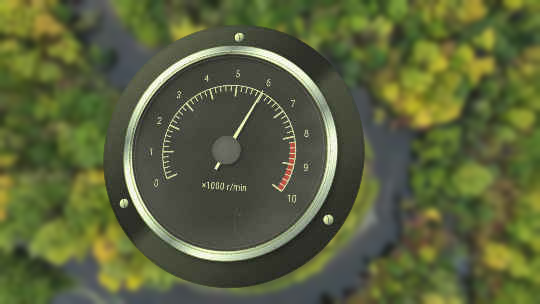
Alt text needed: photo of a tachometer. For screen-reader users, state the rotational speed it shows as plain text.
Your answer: 6000 rpm
